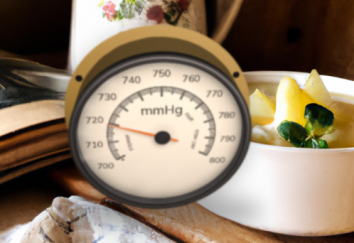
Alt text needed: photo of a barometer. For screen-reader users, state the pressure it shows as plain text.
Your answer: 720 mmHg
